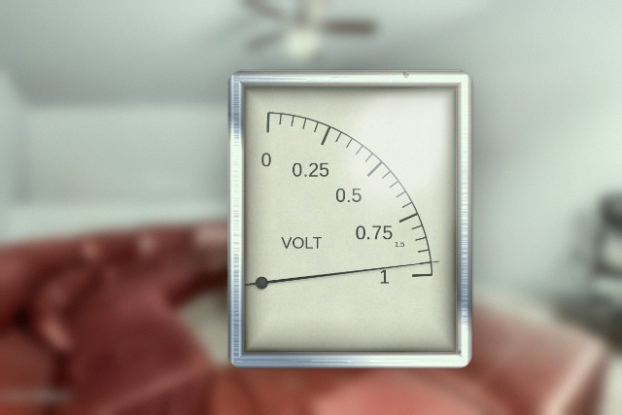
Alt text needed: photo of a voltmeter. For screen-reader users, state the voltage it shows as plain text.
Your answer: 0.95 V
